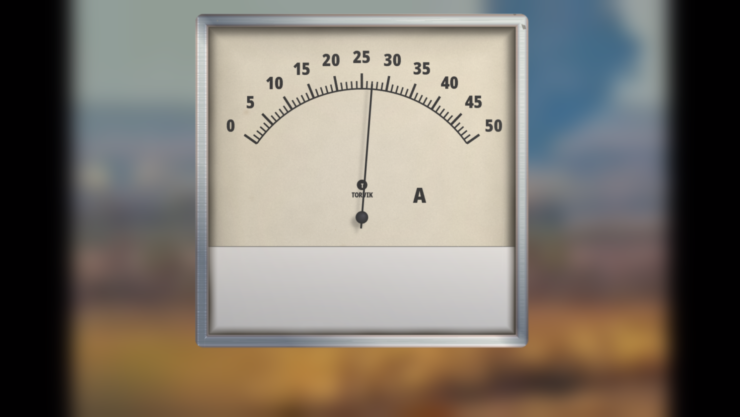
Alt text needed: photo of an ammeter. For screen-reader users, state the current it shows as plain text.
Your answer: 27 A
